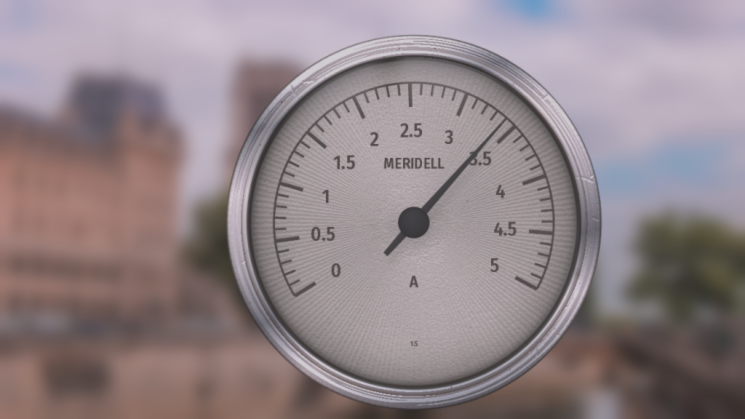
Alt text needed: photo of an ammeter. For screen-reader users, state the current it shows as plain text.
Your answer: 3.4 A
